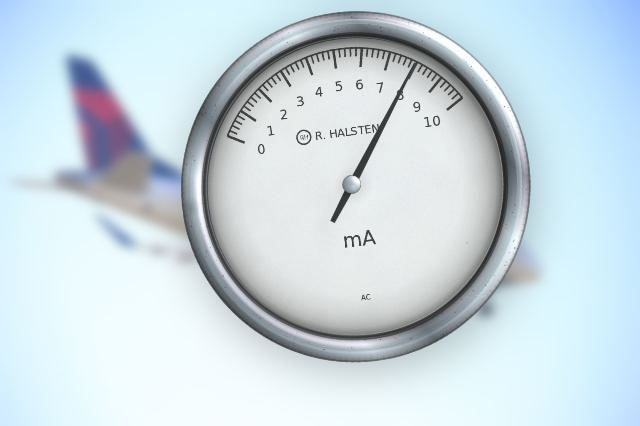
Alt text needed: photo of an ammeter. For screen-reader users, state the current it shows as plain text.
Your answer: 8 mA
